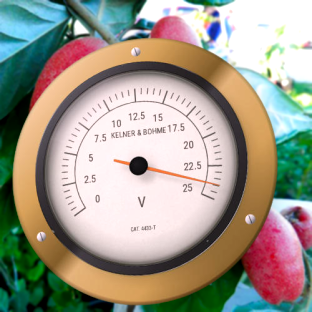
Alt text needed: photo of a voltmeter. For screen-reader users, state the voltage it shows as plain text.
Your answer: 24 V
